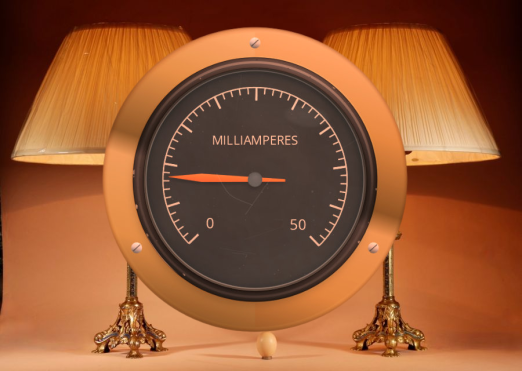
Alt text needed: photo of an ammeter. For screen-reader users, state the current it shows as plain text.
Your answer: 8.5 mA
